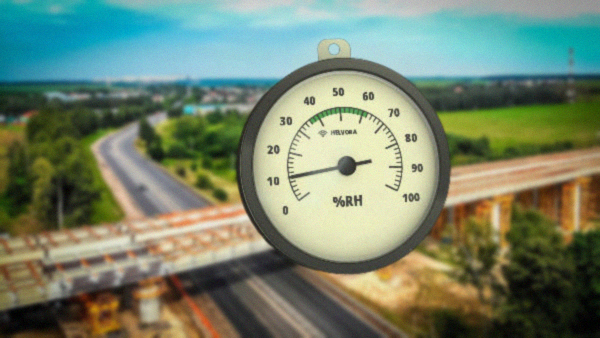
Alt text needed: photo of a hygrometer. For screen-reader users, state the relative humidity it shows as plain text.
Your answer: 10 %
